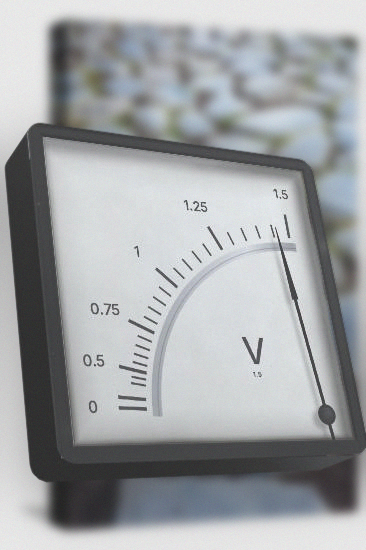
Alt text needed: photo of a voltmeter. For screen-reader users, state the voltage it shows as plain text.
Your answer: 1.45 V
